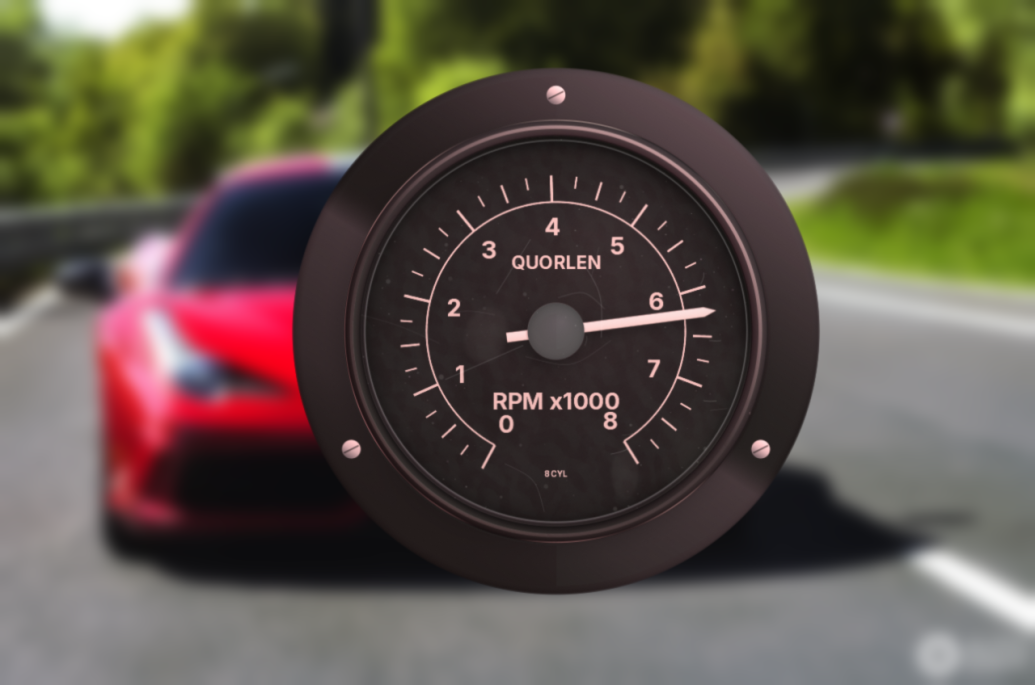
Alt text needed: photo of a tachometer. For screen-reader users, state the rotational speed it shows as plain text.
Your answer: 6250 rpm
